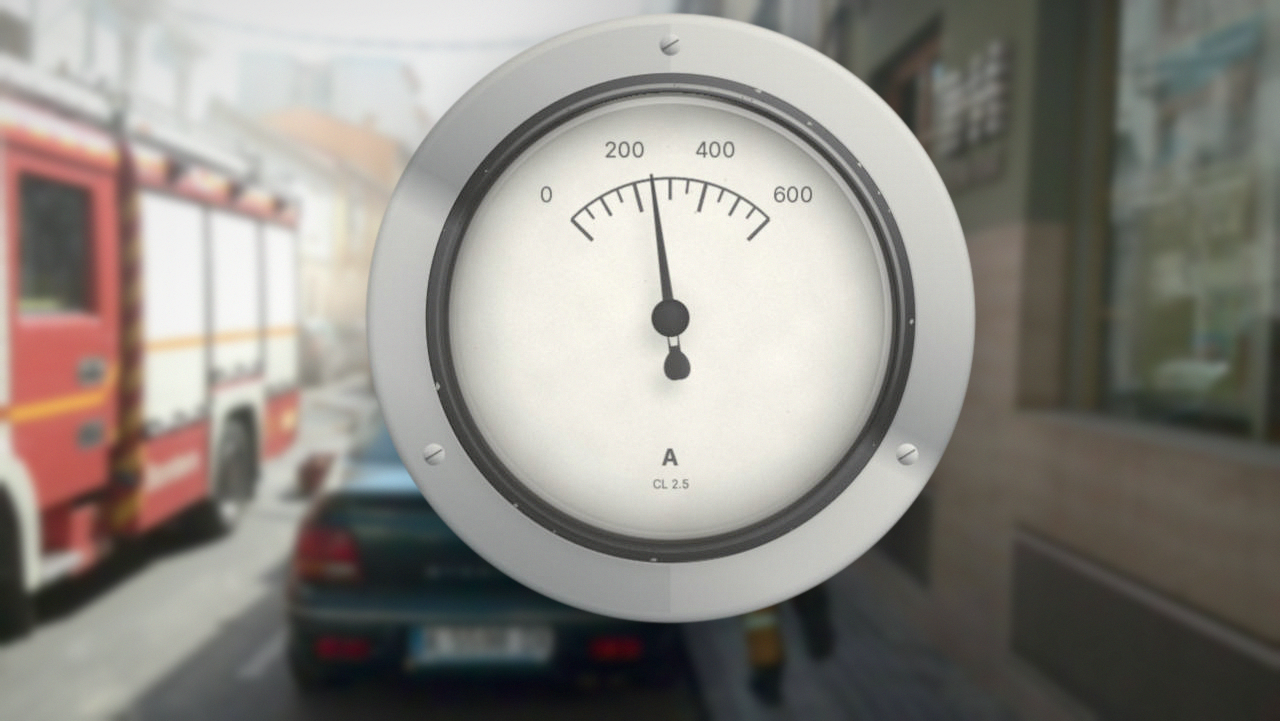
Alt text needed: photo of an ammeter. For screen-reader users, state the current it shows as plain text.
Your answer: 250 A
